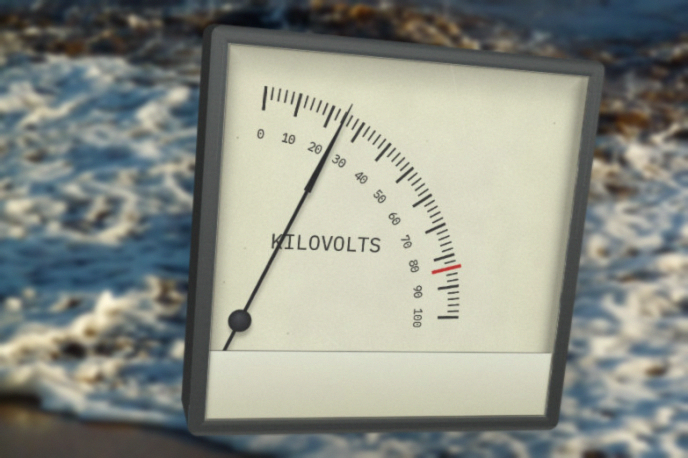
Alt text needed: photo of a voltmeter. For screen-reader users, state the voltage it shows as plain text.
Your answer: 24 kV
